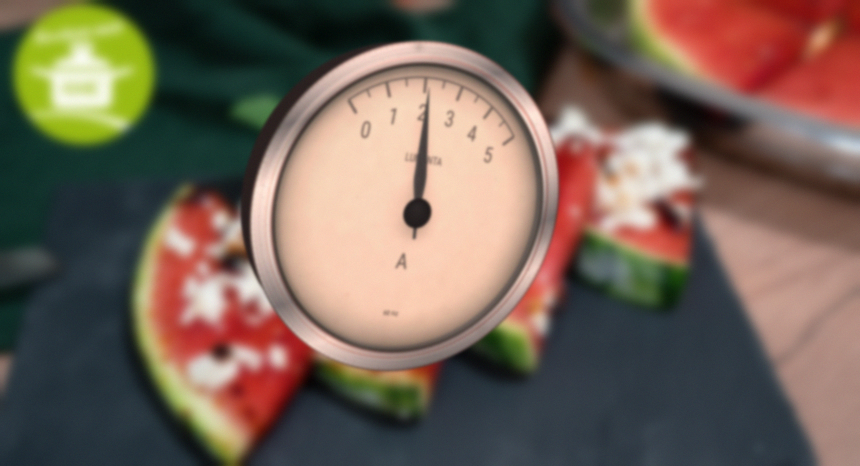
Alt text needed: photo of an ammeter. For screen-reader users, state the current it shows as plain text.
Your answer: 2 A
